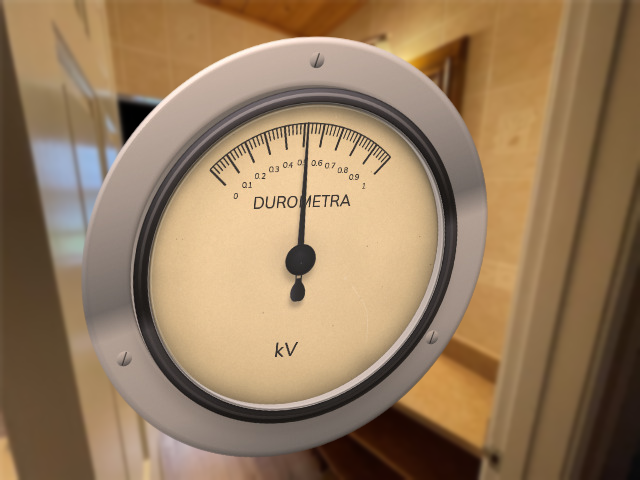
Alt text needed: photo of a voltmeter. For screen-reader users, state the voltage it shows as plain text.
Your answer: 0.5 kV
